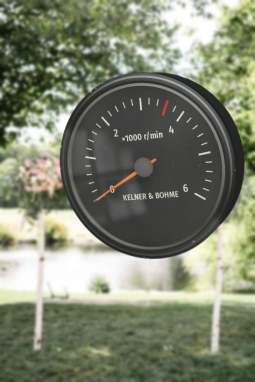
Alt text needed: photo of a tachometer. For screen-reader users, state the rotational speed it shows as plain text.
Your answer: 0 rpm
